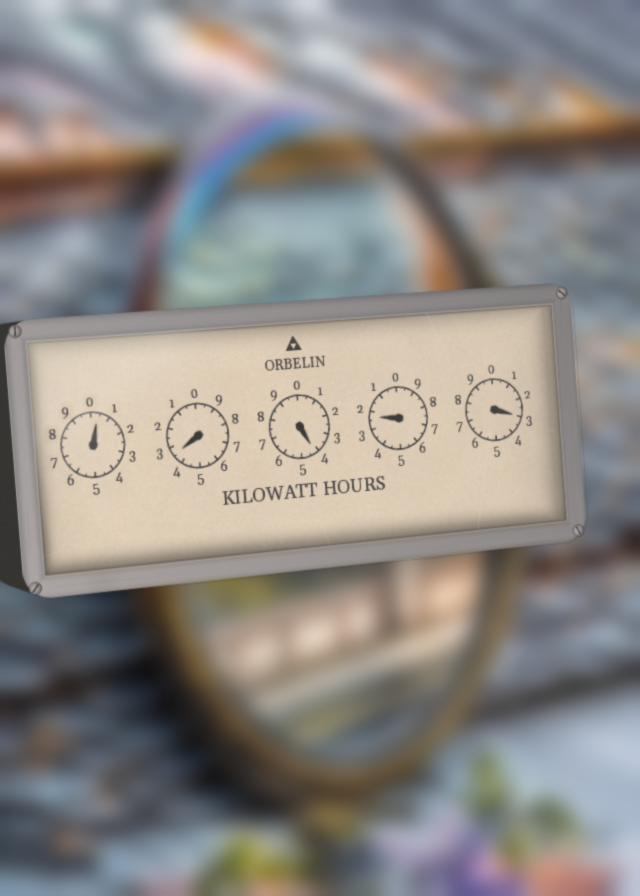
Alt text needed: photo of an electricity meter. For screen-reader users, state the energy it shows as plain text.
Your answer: 3423 kWh
